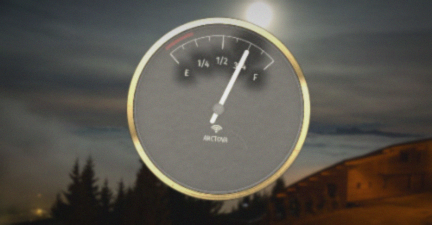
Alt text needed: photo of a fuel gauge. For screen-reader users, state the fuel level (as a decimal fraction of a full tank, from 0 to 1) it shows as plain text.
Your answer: 0.75
